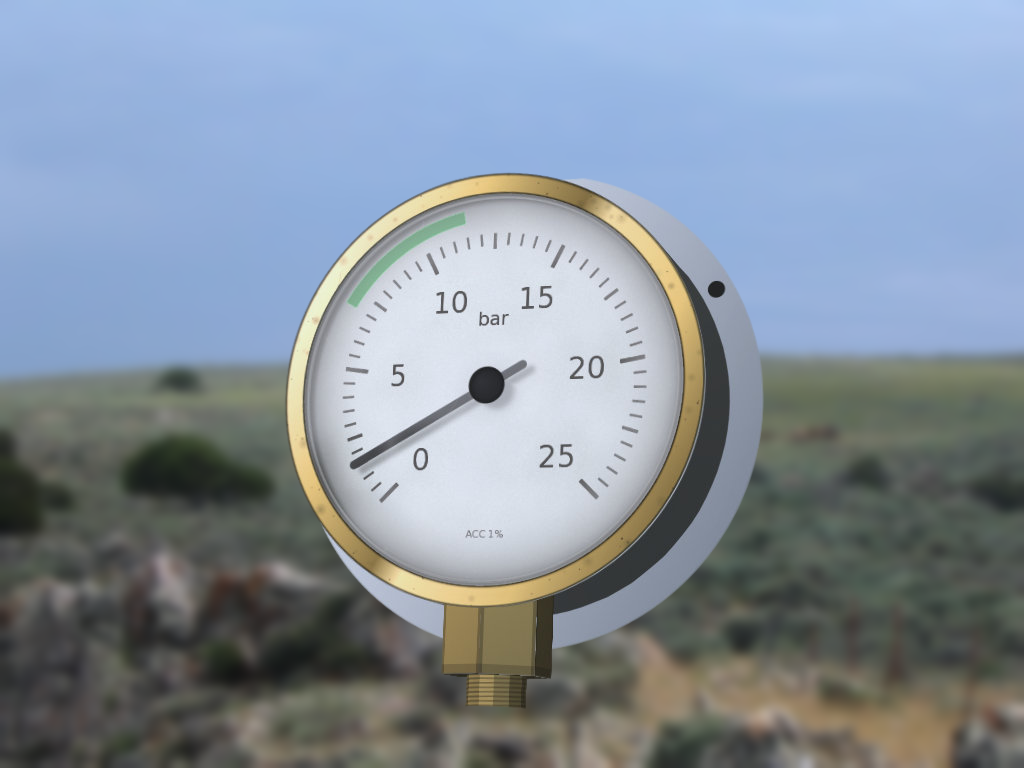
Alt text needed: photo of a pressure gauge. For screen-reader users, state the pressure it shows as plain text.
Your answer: 1.5 bar
